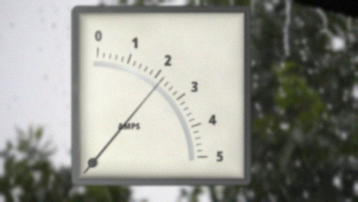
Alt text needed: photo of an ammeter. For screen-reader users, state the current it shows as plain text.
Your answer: 2.2 A
